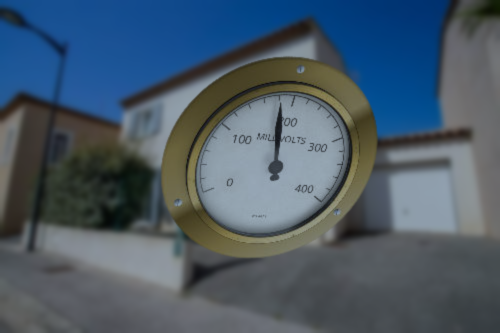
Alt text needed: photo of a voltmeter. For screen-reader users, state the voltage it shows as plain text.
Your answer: 180 mV
